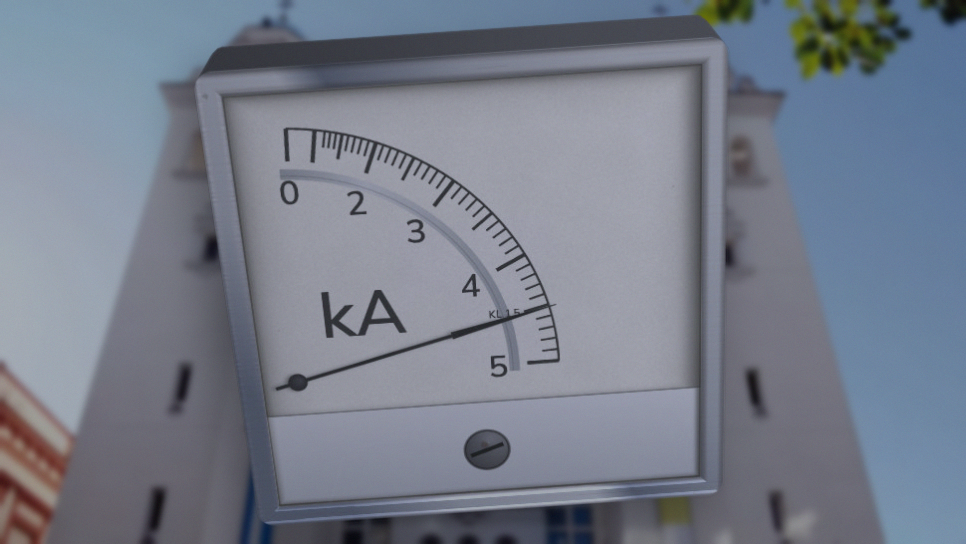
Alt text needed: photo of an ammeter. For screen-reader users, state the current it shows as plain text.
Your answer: 4.5 kA
